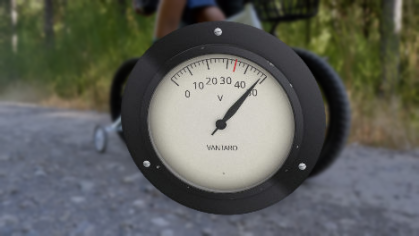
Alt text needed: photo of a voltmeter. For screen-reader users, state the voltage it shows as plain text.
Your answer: 48 V
